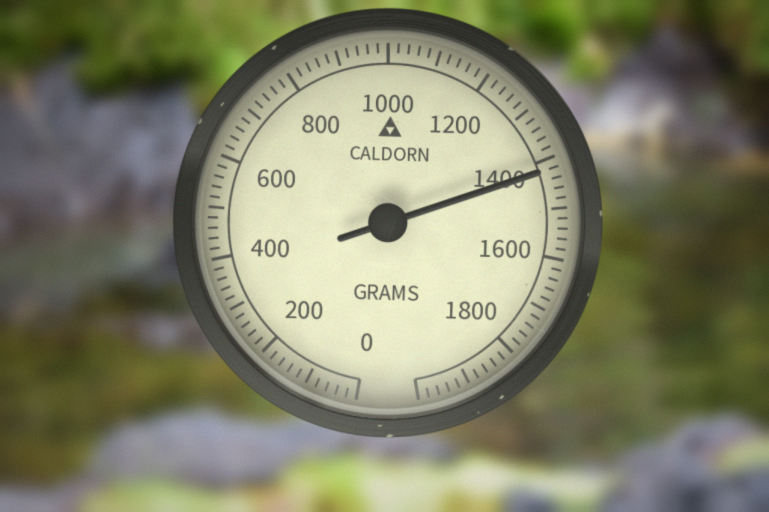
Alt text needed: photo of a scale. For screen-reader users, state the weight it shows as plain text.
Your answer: 1420 g
